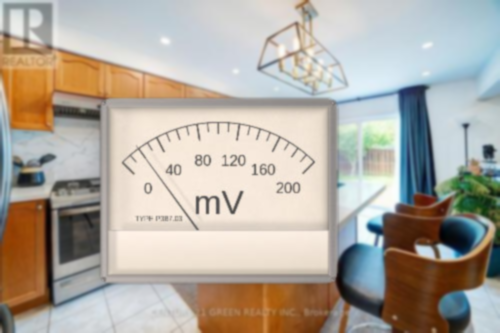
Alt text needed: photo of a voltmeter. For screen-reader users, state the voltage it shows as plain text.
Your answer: 20 mV
